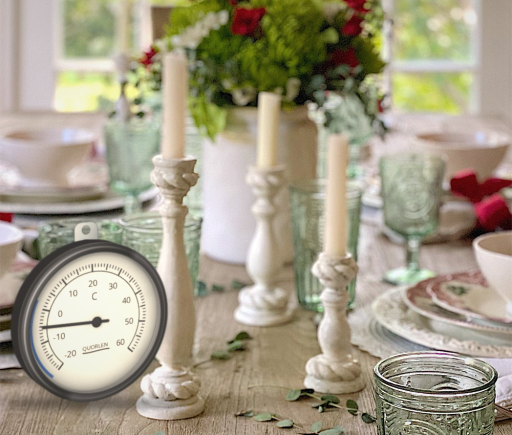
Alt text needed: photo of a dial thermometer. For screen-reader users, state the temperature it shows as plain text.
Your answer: -5 °C
